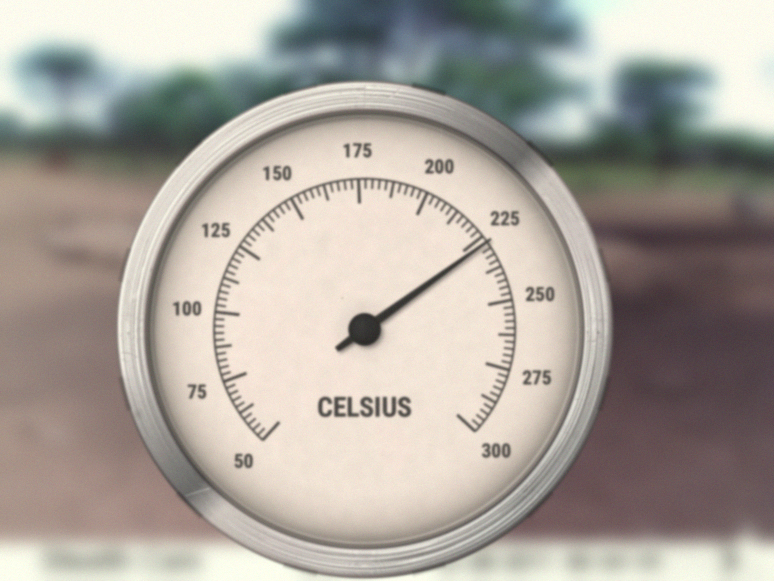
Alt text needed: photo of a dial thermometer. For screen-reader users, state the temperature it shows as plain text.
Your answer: 227.5 °C
